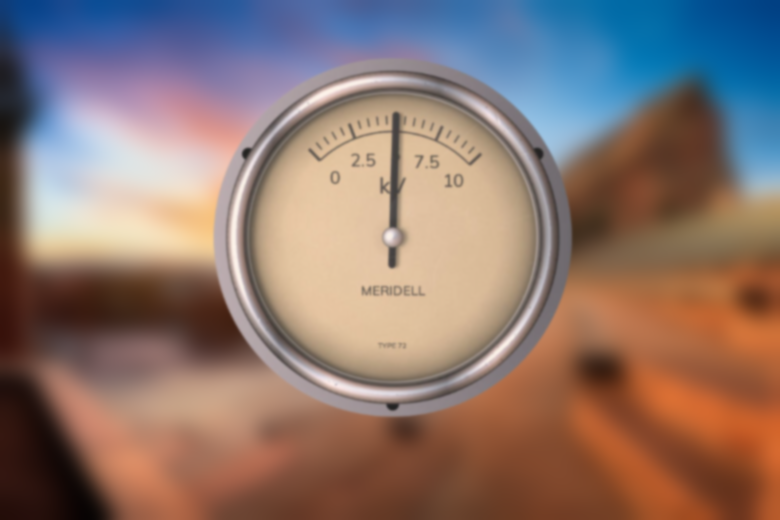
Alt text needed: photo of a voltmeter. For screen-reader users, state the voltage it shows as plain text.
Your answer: 5 kV
